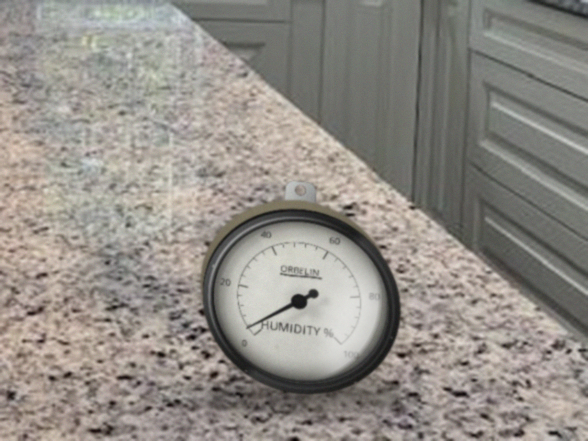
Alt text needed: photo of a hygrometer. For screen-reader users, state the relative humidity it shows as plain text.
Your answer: 4 %
